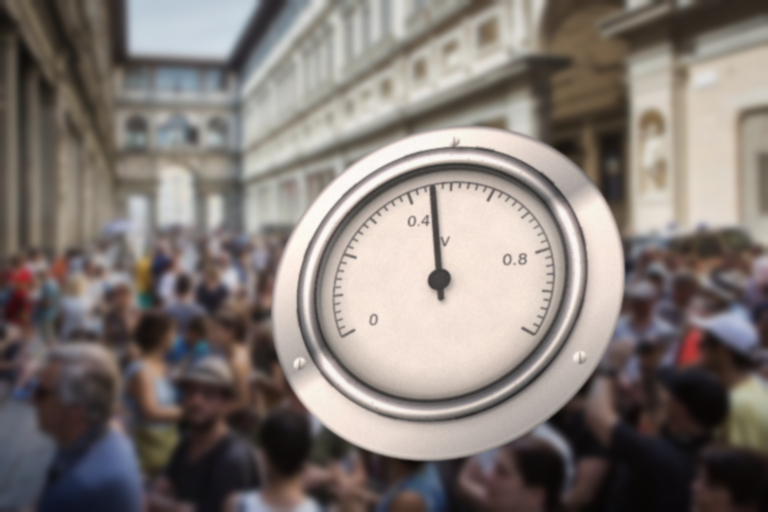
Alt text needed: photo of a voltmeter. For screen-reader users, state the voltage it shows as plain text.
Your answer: 0.46 V
